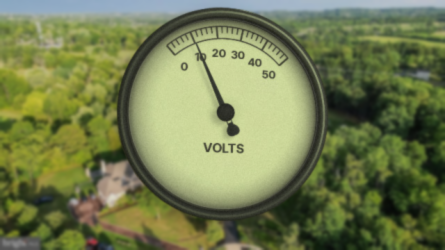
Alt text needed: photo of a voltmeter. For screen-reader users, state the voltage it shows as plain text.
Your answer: 10 V
